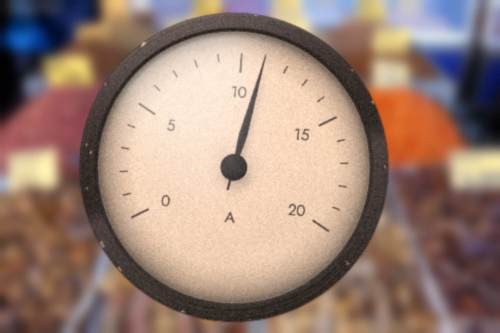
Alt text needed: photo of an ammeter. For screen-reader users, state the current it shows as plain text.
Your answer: 11 A
